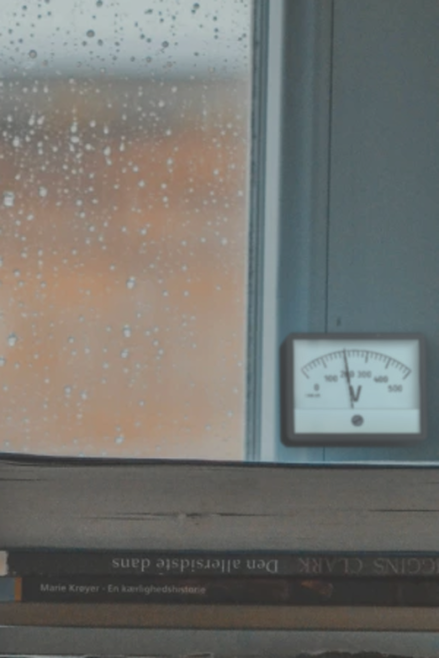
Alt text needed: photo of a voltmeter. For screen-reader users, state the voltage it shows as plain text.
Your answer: 200 V
